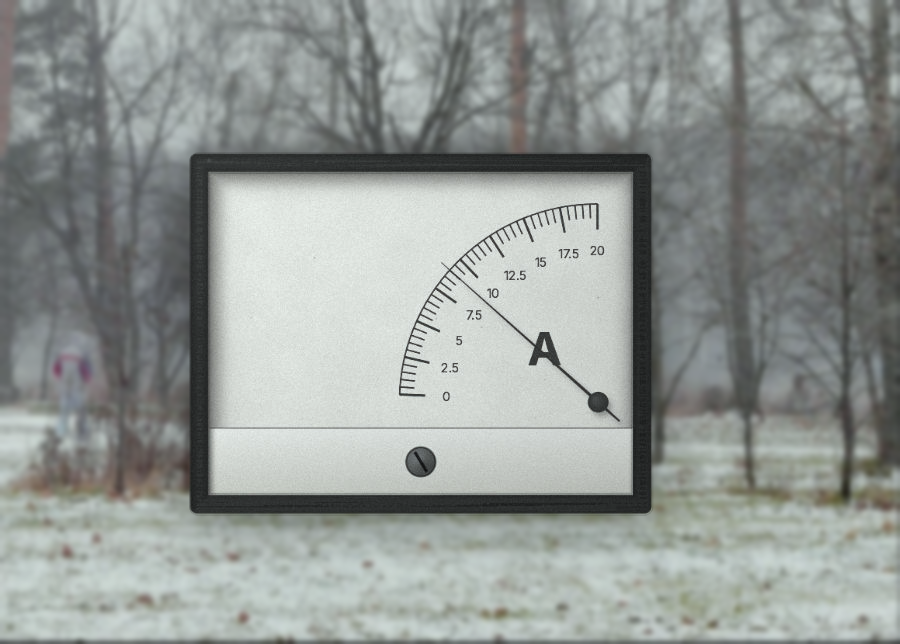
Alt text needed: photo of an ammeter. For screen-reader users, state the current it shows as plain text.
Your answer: 9 A
